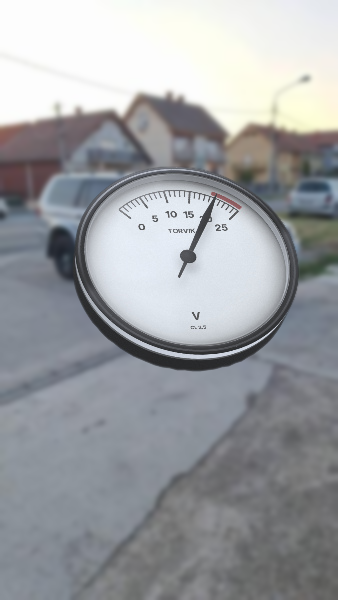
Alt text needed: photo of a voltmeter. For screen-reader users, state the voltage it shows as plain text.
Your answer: 20 V
